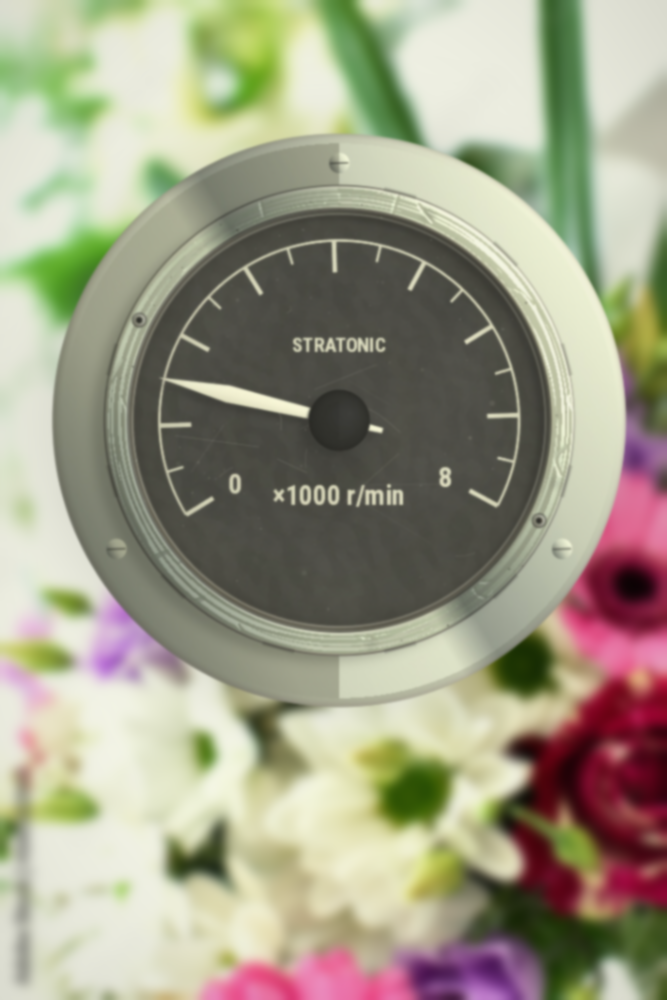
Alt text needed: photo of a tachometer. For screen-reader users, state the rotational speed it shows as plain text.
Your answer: 1500 rpm
